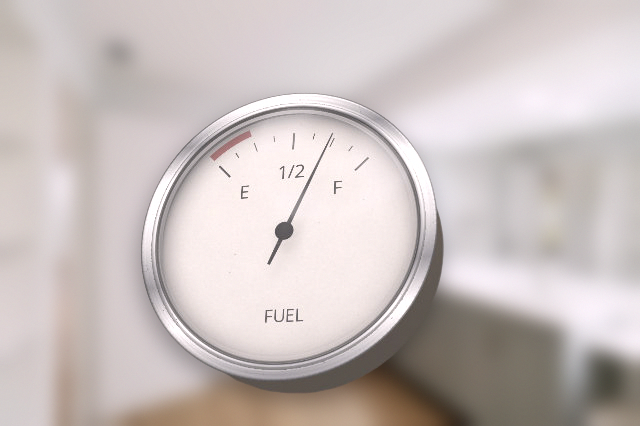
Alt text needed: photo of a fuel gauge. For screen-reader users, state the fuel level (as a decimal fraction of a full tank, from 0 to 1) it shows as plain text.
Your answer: 0.75
